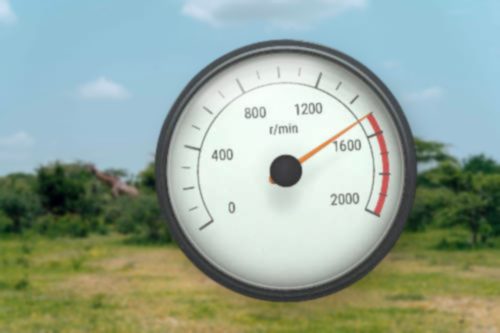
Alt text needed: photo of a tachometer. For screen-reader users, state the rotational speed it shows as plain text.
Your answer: 1500 rpm
